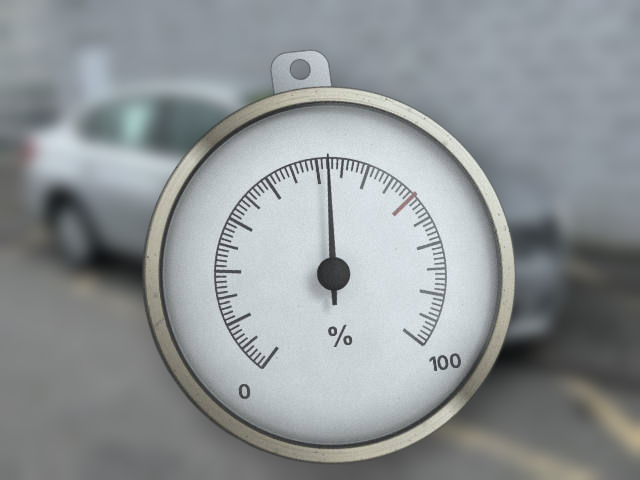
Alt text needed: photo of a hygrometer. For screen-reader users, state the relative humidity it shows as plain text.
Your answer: 52 %
